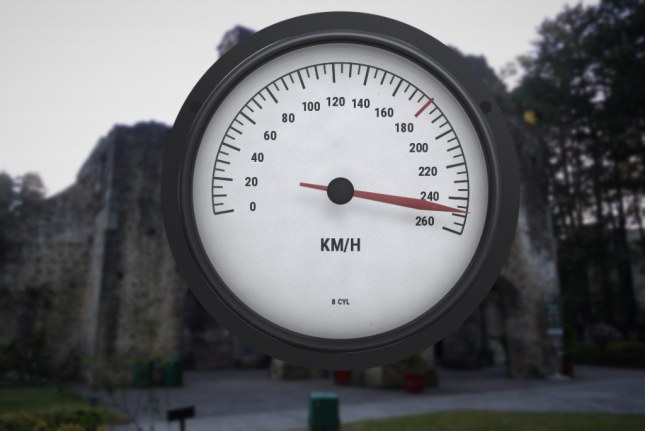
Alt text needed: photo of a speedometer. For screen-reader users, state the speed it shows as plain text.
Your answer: 247.5 km/h
